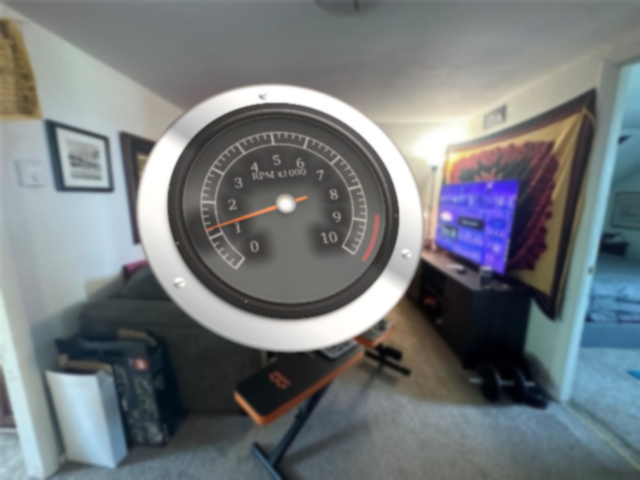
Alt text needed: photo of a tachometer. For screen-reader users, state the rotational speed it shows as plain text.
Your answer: 1200 rpm
